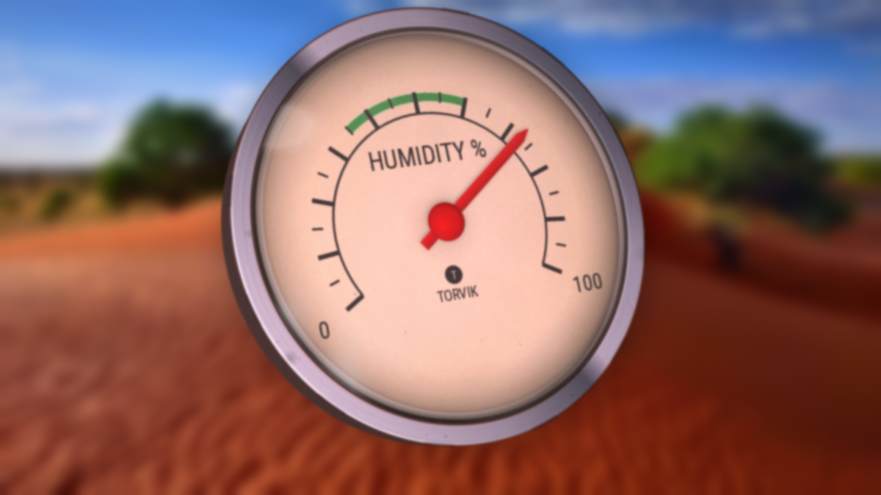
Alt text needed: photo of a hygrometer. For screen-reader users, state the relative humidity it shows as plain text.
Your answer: 72.5 %
